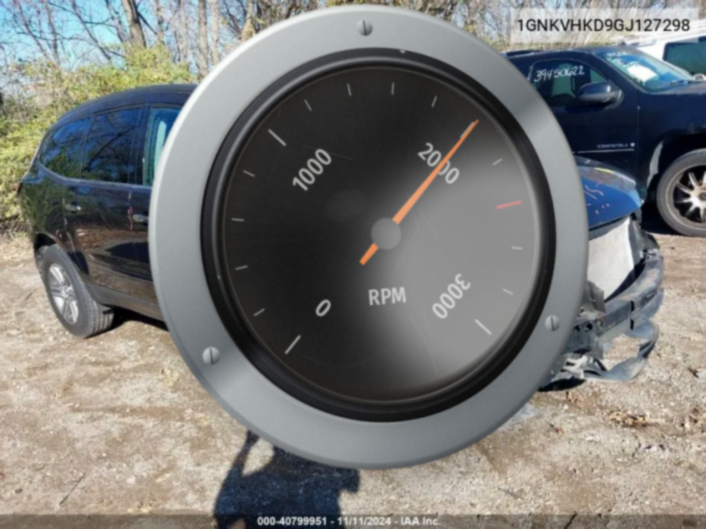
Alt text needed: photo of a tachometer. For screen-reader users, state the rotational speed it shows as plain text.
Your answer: 2000 rpm
